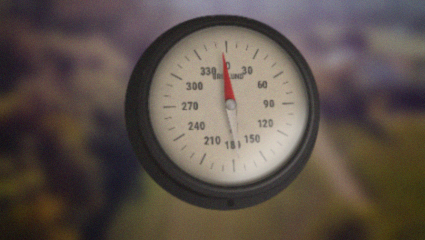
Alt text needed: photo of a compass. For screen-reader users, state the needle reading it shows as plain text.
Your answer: 355 °
